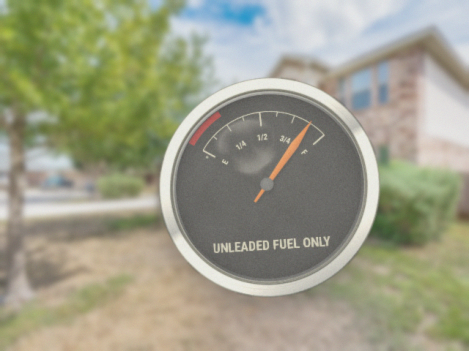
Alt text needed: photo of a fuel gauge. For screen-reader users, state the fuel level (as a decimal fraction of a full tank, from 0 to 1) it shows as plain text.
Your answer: 0.875
